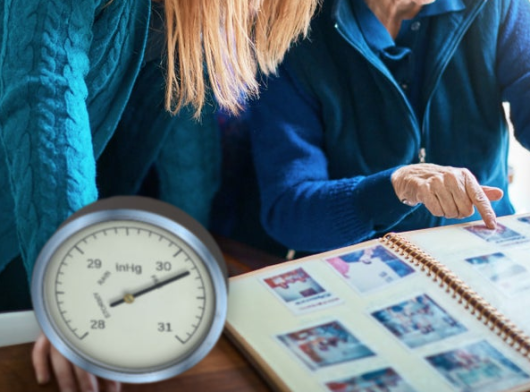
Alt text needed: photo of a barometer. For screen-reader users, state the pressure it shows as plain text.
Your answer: 30.2 inHg
